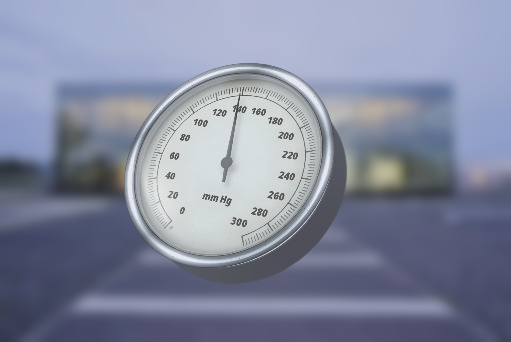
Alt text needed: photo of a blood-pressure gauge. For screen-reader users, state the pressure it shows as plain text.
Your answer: 140 mmHg
